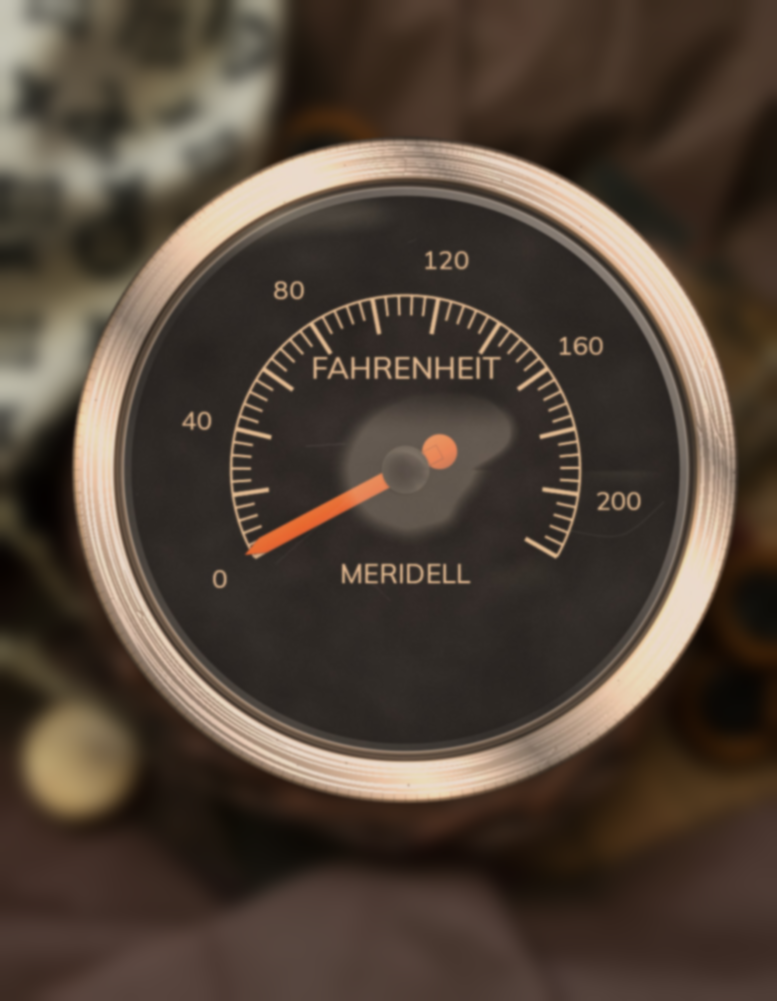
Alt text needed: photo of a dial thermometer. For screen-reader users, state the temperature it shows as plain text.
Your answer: 2 °F
